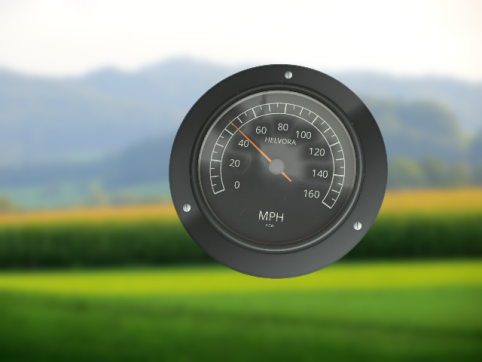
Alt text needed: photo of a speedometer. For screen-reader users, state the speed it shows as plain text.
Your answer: 45 mph
